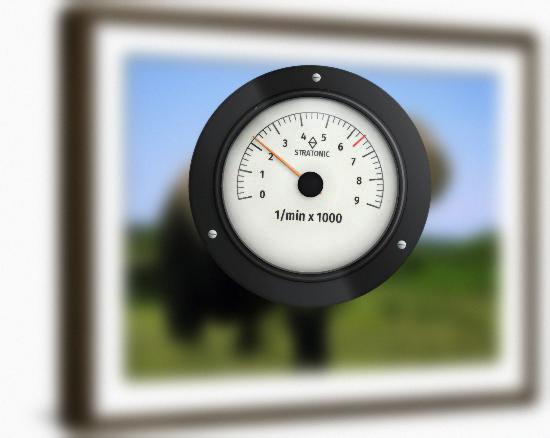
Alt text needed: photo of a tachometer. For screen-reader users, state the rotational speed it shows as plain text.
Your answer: 2200 rpm
